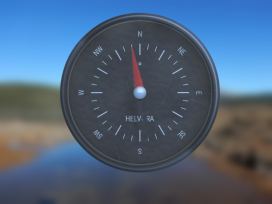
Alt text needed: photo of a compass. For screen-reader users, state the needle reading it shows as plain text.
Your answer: 350 °
